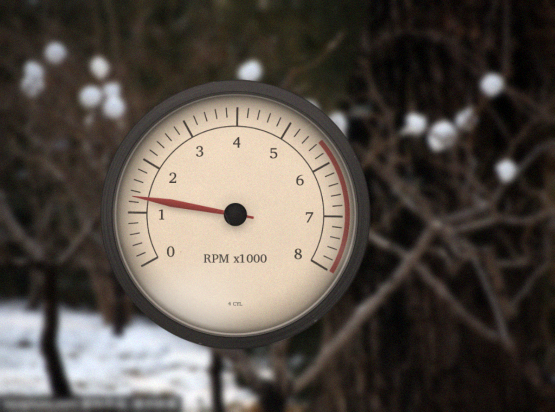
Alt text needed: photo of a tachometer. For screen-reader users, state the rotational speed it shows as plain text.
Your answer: 1300 rpm
